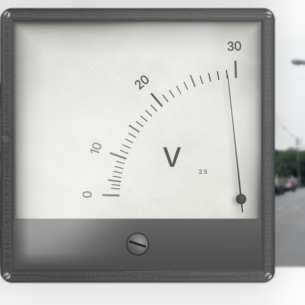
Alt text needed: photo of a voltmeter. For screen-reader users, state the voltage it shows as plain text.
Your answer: 29 V
